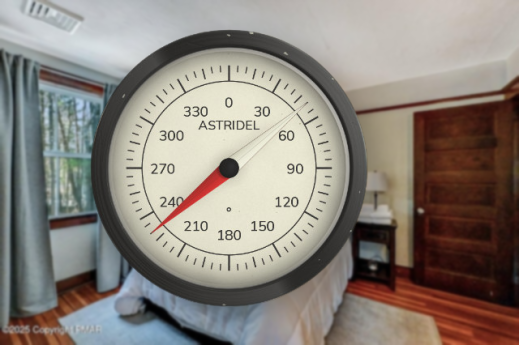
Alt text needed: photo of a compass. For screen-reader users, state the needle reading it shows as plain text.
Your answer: 230 °
